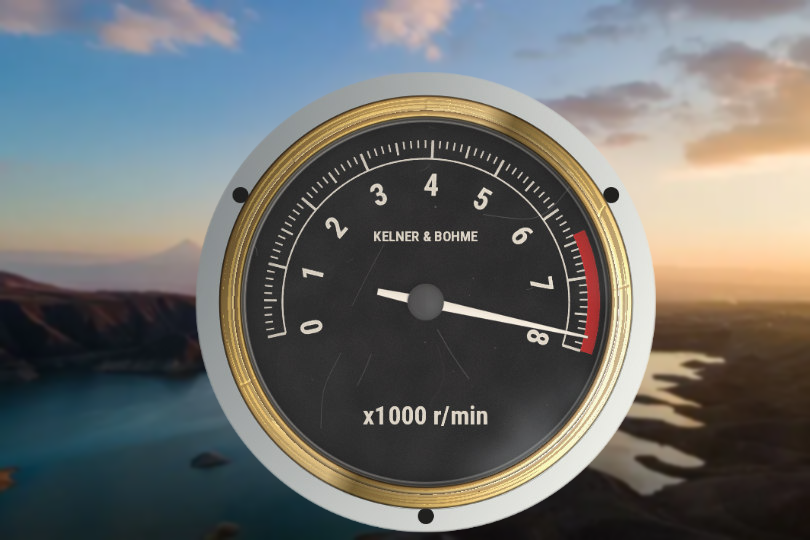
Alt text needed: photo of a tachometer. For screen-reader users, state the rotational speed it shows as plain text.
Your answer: 7800 rpm
